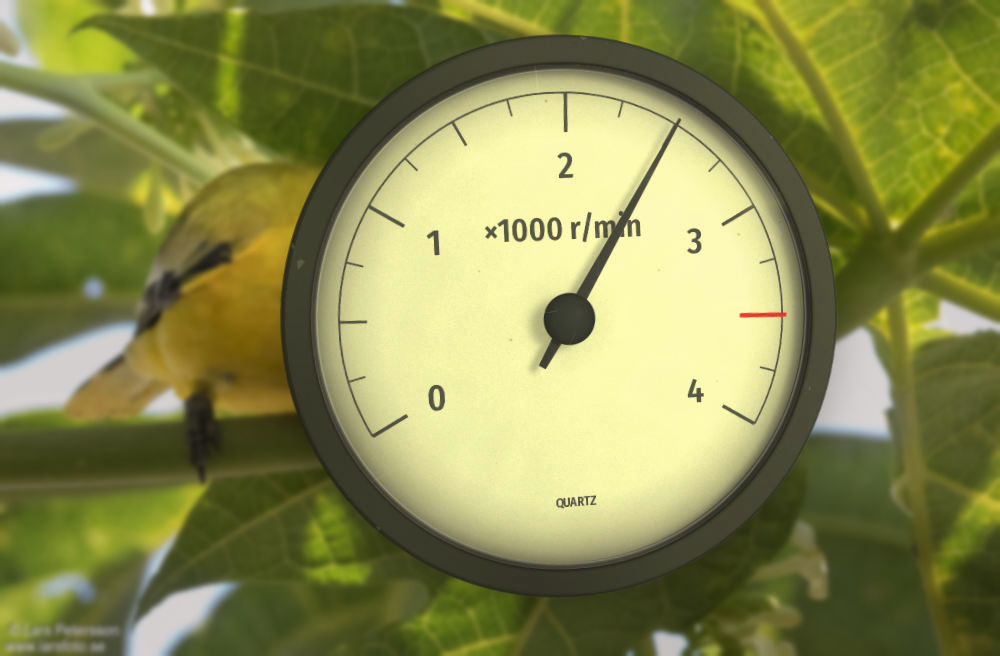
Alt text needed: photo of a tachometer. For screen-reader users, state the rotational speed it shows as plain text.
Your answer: 2500 rpm
